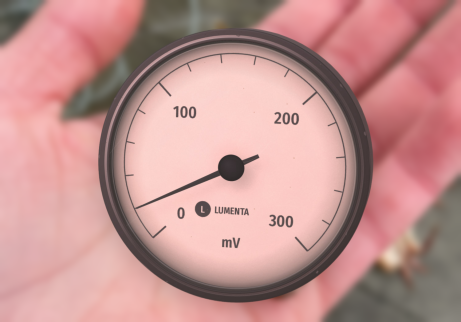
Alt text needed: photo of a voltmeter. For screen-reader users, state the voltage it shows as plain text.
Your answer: 20 mV
